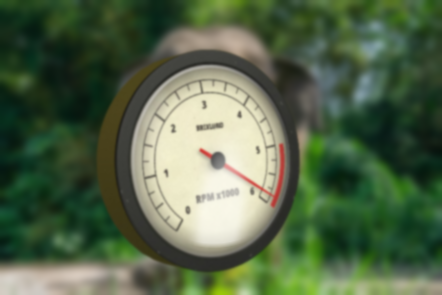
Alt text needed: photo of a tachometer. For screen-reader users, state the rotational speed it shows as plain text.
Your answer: 5875 rpm
